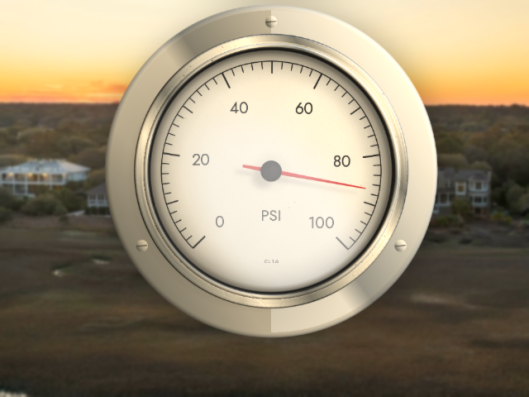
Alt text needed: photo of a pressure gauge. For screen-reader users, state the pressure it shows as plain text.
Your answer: 87 psi
